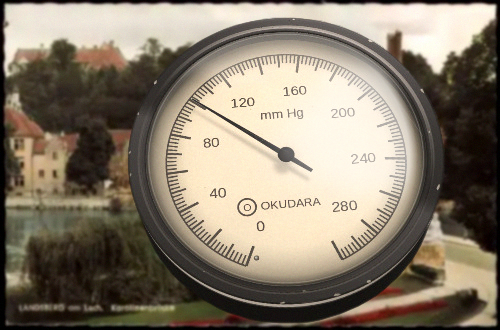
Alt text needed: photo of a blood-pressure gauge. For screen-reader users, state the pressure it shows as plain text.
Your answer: 100 mmHg
